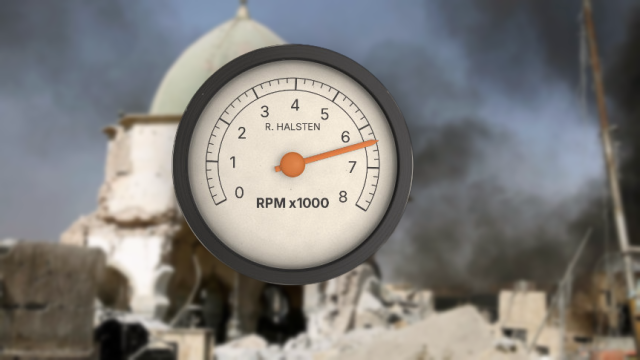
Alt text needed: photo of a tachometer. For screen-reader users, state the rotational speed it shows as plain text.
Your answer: 6400 rpm
